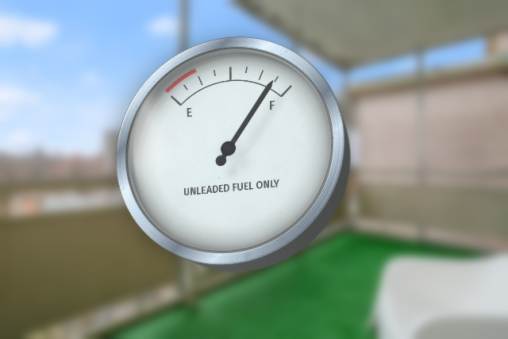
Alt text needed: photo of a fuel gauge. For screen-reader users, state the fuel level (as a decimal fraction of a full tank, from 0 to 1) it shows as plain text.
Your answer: 0.875
